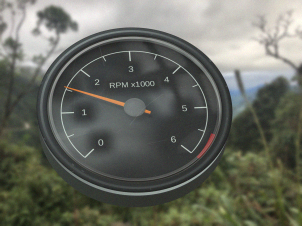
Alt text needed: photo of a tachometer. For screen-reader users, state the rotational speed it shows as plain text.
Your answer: 1500 rpm
